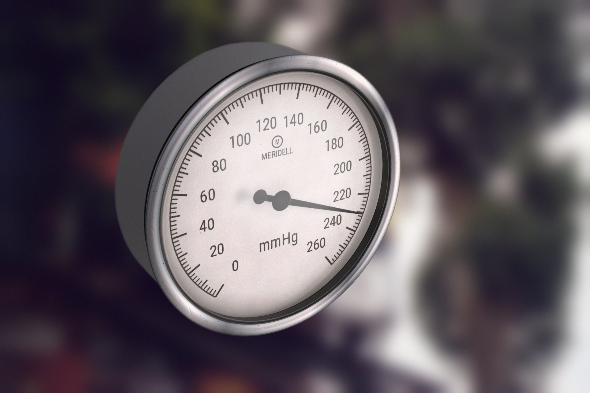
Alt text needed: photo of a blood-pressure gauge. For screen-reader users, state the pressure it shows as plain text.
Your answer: 230 mmHg
